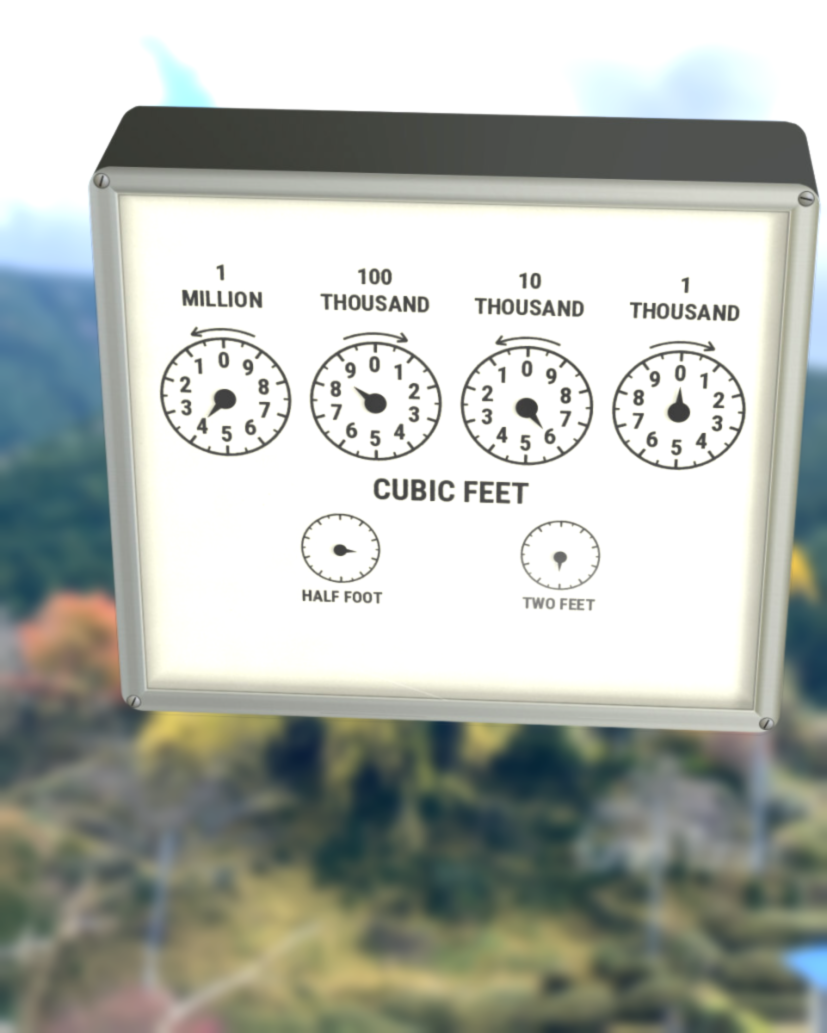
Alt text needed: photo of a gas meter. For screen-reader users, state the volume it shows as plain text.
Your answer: 386000 ft³
